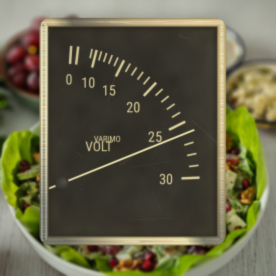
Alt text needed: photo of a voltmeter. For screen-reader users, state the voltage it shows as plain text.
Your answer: 26 V
